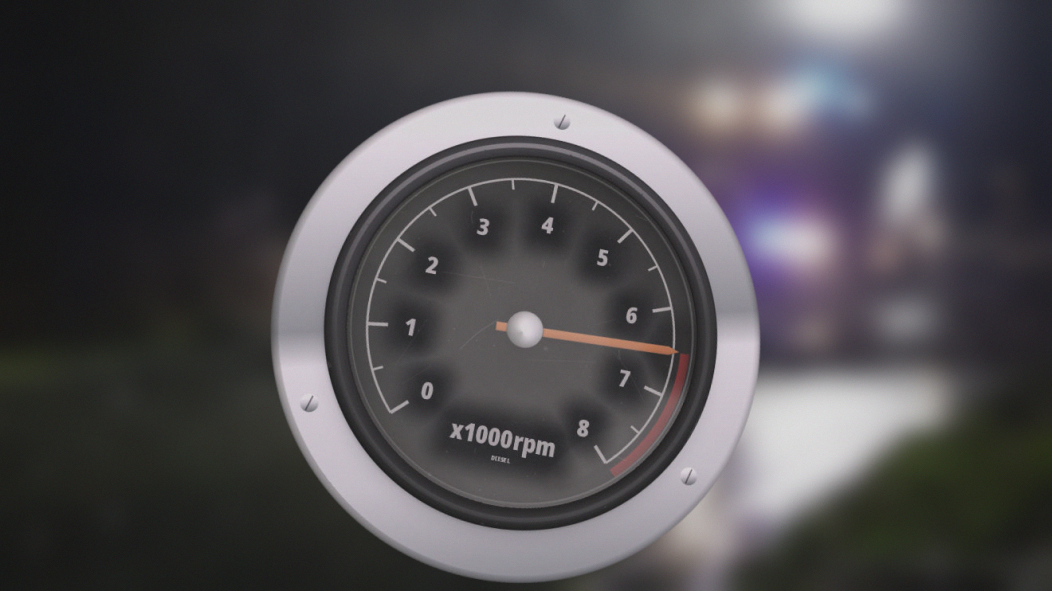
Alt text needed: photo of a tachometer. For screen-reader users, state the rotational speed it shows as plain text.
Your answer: 6500 rpm
